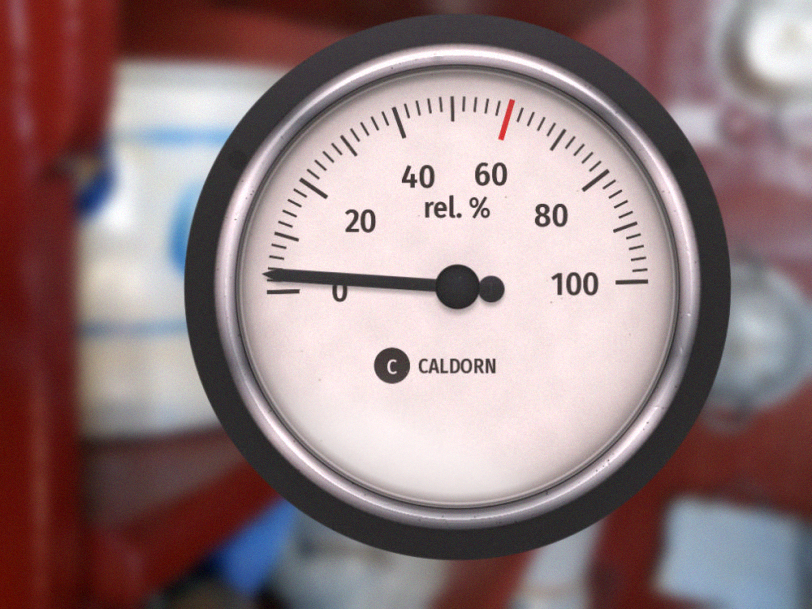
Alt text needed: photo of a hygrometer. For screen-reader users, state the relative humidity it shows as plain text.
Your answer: 3 %
